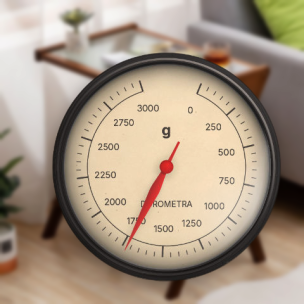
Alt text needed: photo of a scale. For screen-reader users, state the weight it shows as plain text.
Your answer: 1725 g
